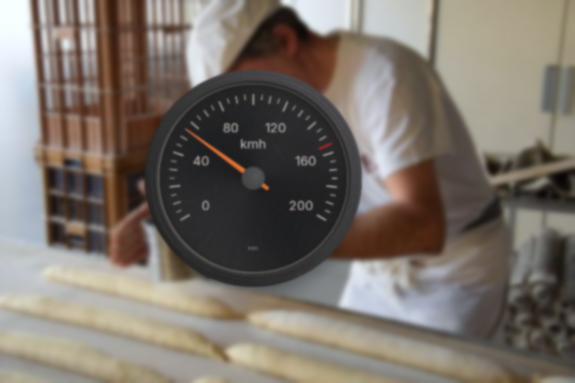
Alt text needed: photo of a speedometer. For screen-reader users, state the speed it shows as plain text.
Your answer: 55 km/h
